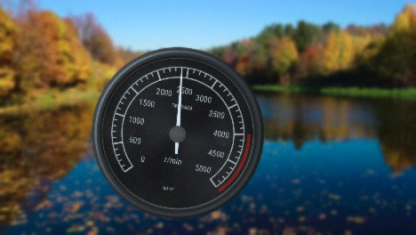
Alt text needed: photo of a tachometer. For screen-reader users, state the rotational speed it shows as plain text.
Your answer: 2400 rpm
